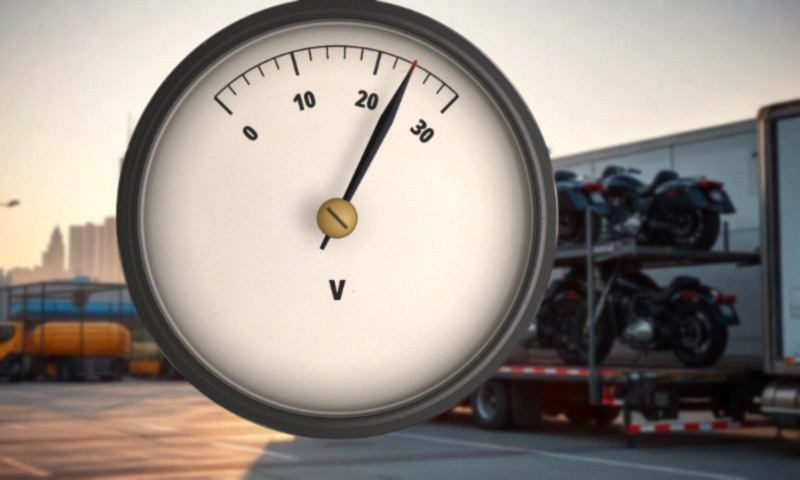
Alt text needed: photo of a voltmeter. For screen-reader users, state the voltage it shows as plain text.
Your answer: 24 V
